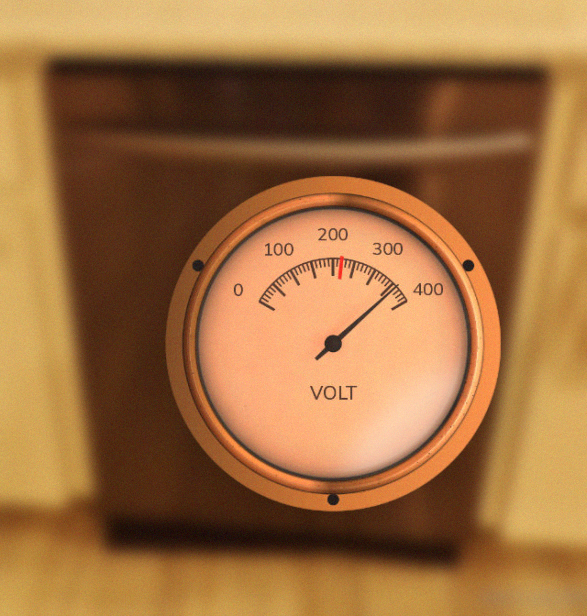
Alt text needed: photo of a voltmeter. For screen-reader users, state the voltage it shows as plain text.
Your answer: 360 V
